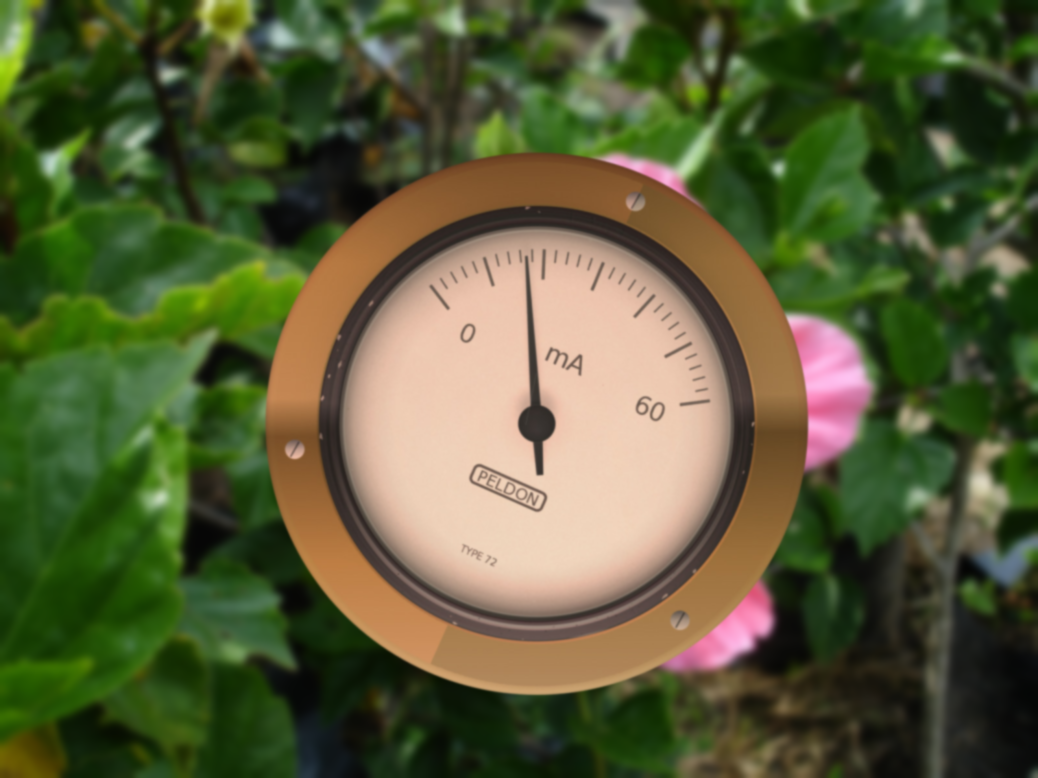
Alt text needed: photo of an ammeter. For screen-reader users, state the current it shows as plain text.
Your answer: 17 mA
